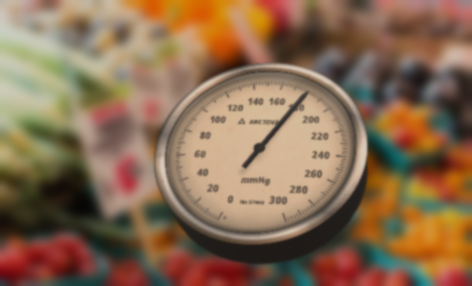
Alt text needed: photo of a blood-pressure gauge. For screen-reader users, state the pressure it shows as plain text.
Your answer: 180 mmHg
